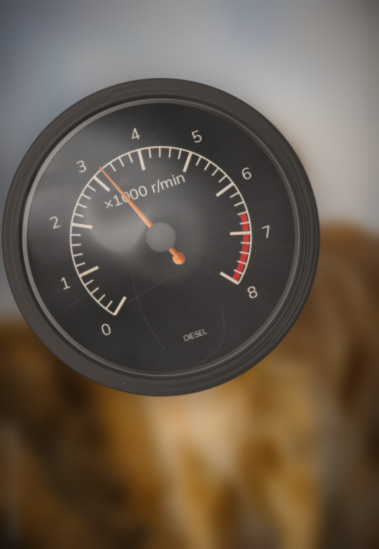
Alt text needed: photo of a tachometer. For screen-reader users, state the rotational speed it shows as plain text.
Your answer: 3200 rpm
